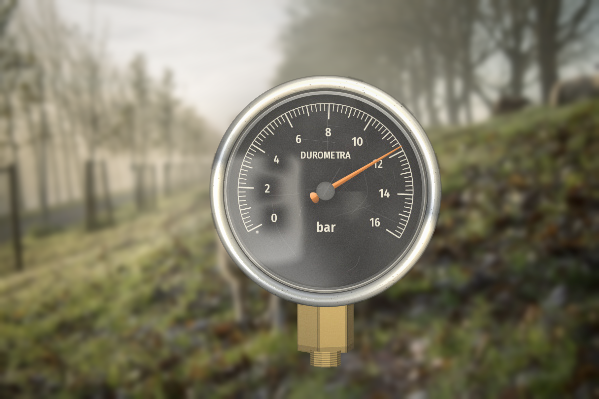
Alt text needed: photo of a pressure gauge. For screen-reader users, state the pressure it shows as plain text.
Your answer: 11.8 bar
